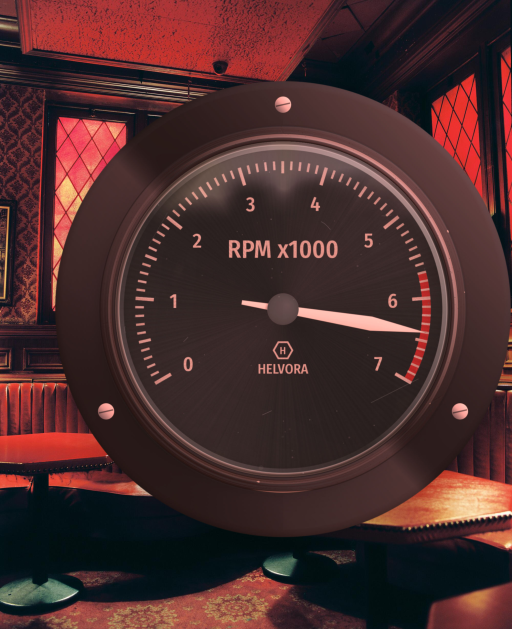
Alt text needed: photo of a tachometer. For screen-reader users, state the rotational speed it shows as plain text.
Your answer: 6400 rpm
